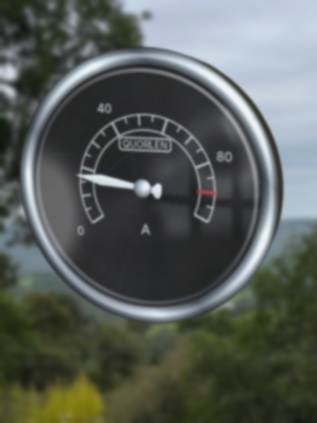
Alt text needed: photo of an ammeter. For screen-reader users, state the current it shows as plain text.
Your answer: 17.5 A
